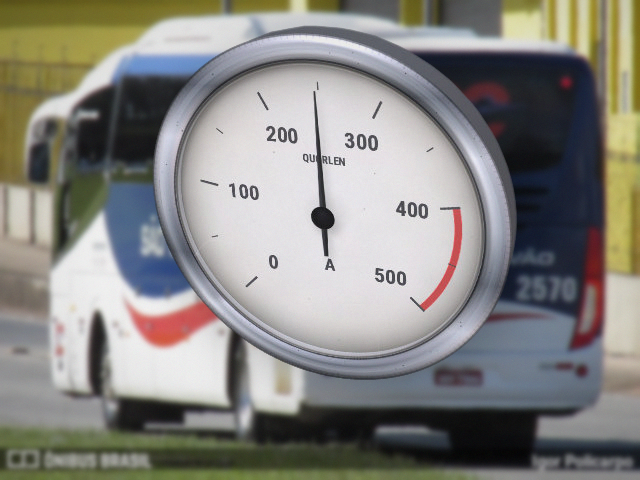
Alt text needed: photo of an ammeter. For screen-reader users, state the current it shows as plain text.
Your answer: 250 A
